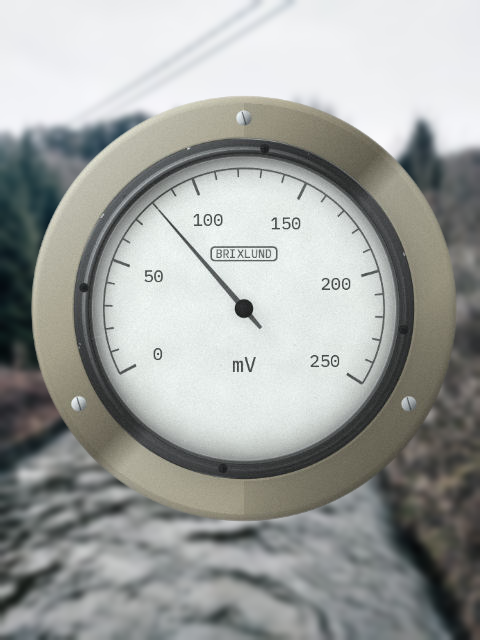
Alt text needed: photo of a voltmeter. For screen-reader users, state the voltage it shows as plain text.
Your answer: 80 mV
